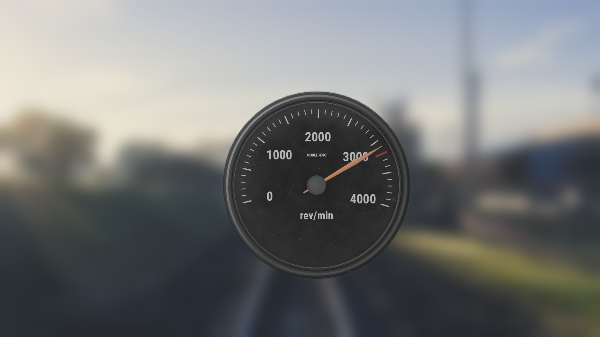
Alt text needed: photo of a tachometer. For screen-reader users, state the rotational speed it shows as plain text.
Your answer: 3100 rpm
